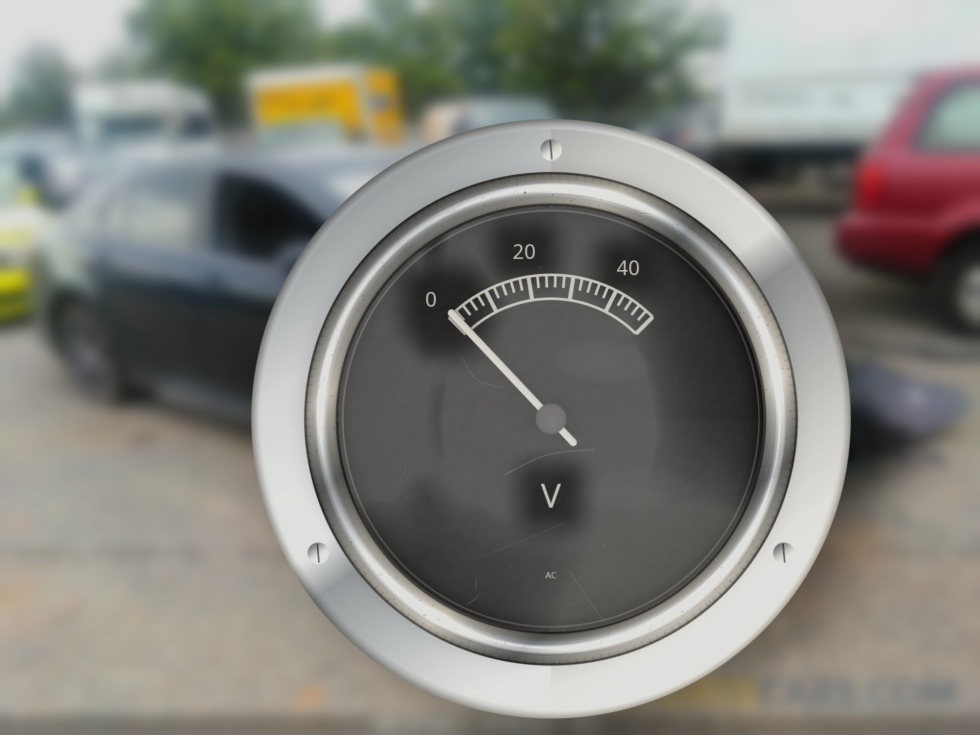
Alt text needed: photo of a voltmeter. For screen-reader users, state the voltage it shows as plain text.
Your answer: 1 V
